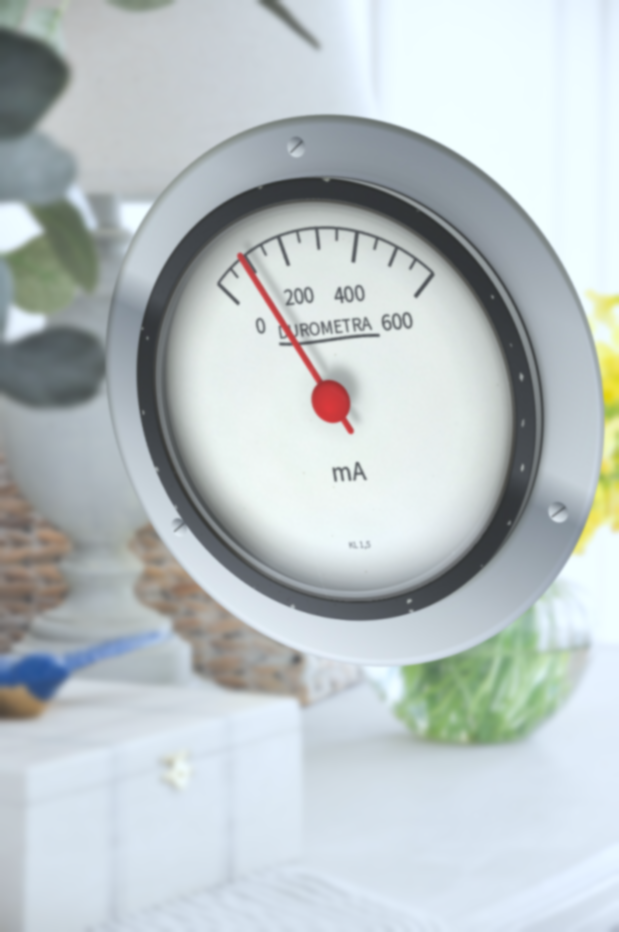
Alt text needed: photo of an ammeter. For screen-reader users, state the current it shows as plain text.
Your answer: 100 mA
